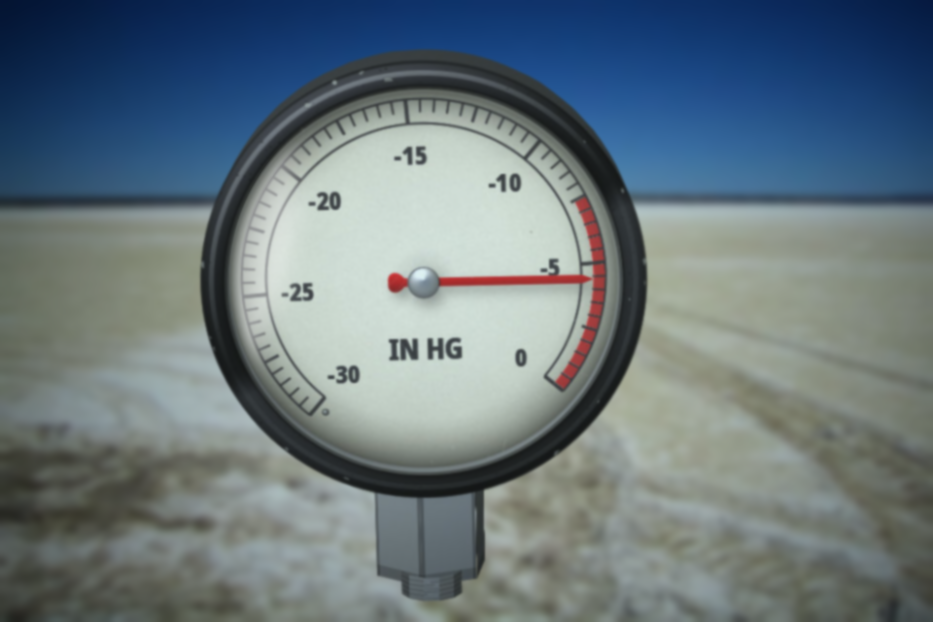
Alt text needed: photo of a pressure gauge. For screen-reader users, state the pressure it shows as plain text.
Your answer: -4.5 inHg
